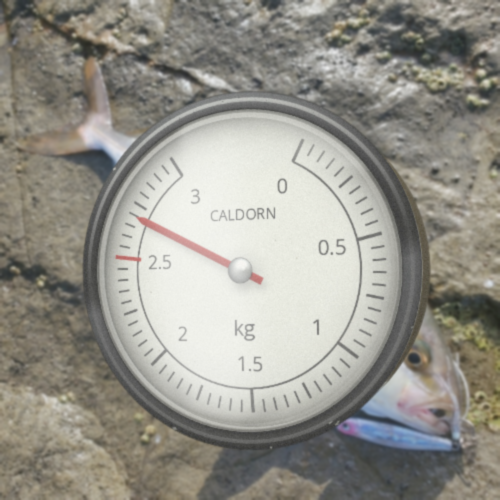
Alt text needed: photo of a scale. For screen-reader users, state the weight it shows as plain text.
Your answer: 2.7 kg
